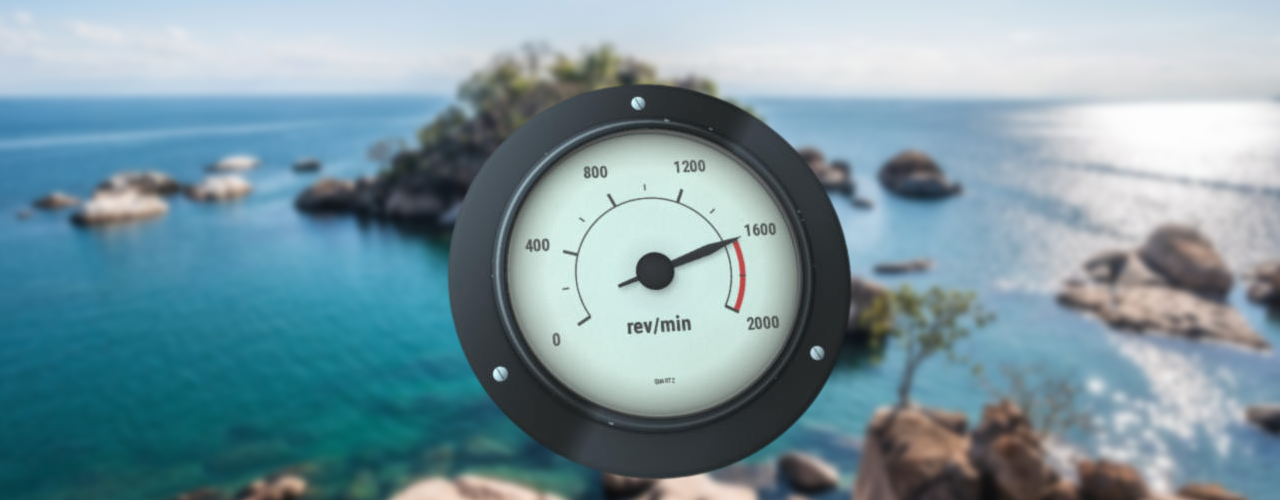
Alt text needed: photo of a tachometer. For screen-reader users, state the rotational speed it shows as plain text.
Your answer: 1600 rpm
